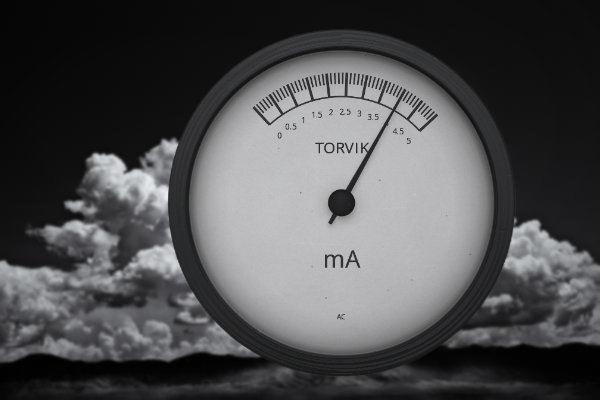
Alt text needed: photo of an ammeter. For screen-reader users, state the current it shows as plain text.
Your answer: 4 mA
